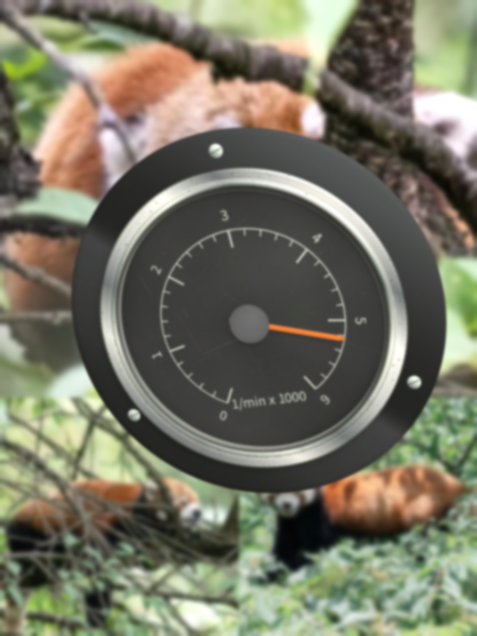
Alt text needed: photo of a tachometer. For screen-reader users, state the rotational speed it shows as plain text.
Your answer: 5200 rpm
